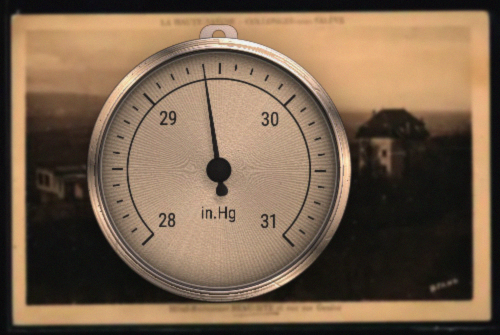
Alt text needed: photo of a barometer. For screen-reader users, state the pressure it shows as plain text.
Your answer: 29.4 inHg
